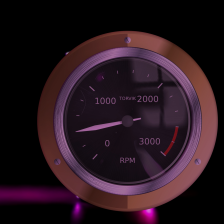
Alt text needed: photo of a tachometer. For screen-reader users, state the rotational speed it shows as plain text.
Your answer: 400 rpm
